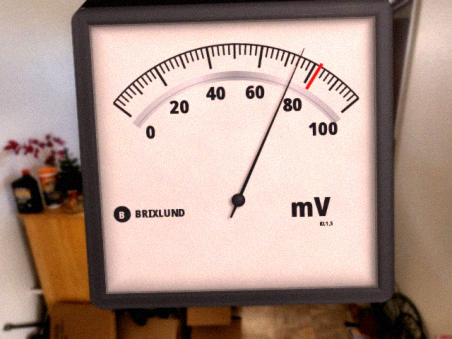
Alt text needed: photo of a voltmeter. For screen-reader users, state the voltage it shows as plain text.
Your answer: 74 mV
